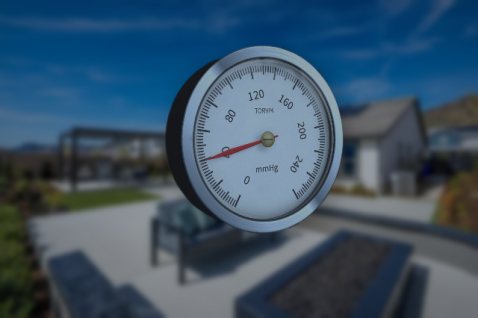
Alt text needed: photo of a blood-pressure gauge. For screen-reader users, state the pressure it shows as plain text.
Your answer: 40 mmHg
